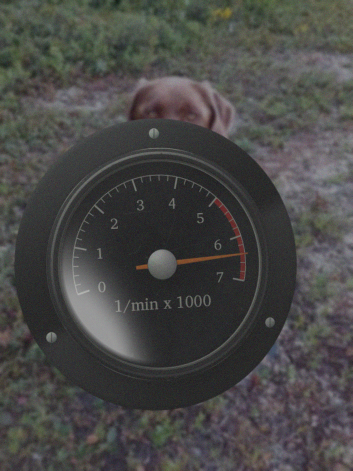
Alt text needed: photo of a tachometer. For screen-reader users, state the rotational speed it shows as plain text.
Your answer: 6400 rpm
